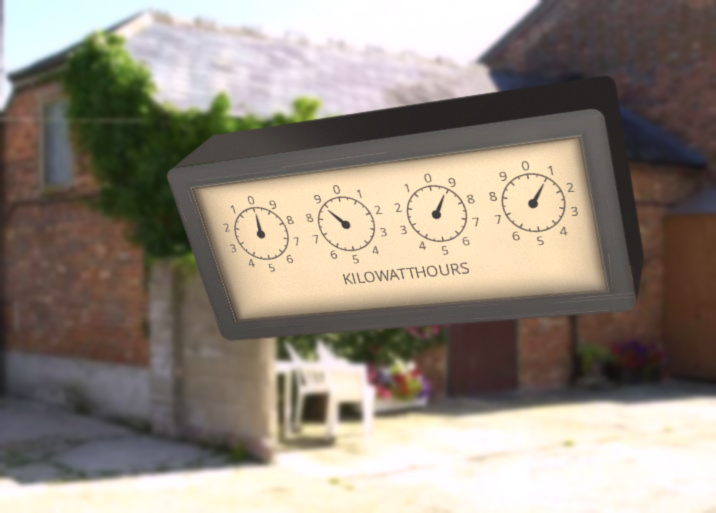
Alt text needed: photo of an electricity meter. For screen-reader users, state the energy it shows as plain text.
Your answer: 9891 kWh
